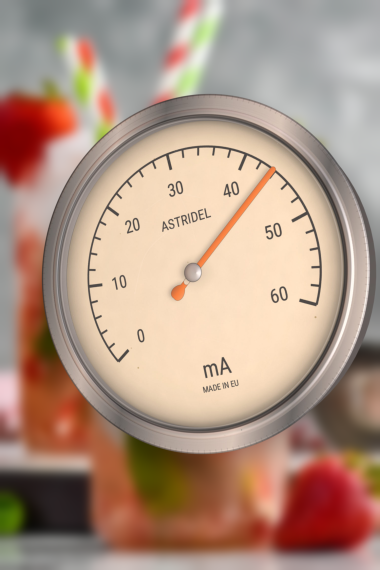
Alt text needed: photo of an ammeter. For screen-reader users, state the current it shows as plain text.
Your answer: 44 mA
